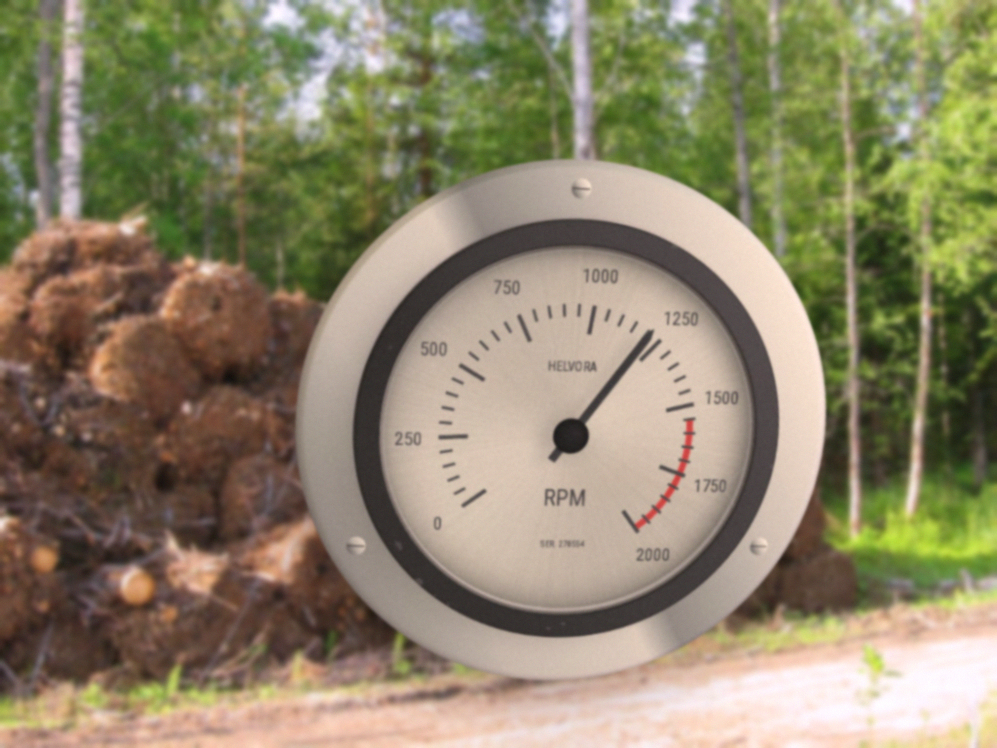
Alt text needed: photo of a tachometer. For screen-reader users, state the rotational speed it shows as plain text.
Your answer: 1200 rpm
